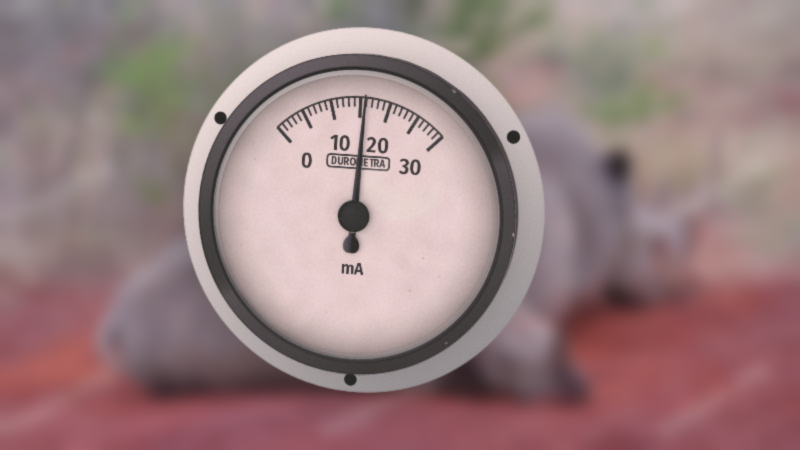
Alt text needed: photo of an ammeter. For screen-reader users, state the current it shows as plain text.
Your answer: 16 mA
